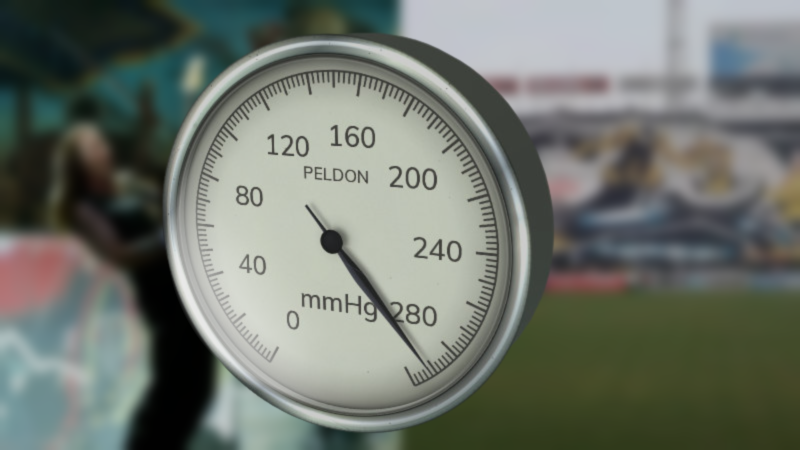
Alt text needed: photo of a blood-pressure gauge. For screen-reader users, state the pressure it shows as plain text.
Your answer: 290 mmHg
